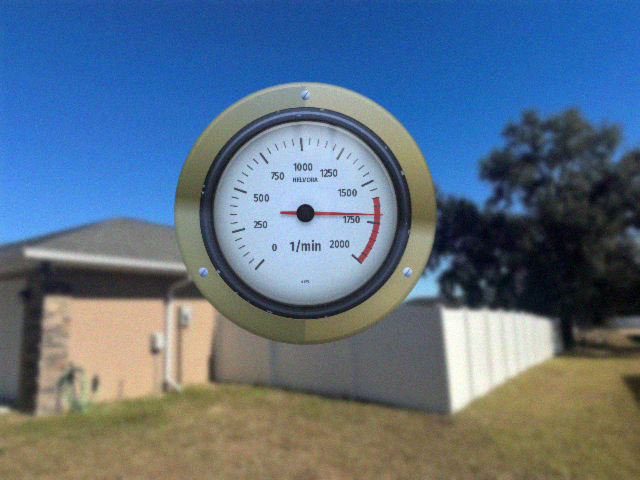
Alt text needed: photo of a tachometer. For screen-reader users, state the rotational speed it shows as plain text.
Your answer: 1700 rpm
